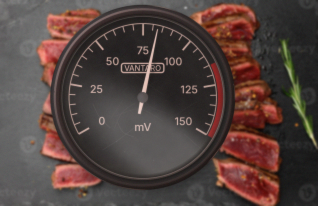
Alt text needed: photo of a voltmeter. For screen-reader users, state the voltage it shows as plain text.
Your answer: 82.5 mV
